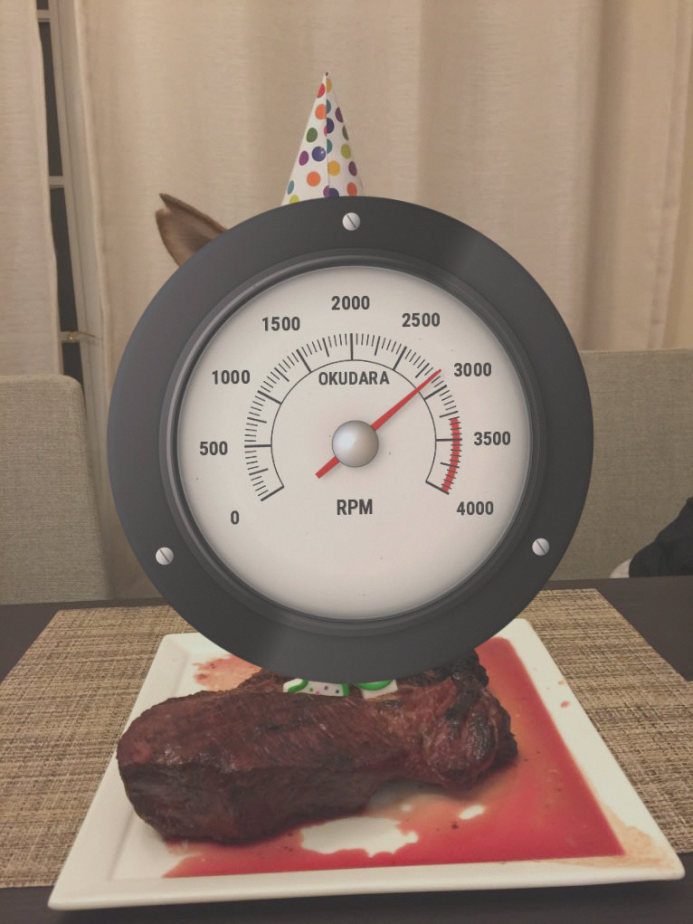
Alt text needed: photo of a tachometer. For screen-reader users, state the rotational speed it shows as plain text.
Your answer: 2850 rpm
